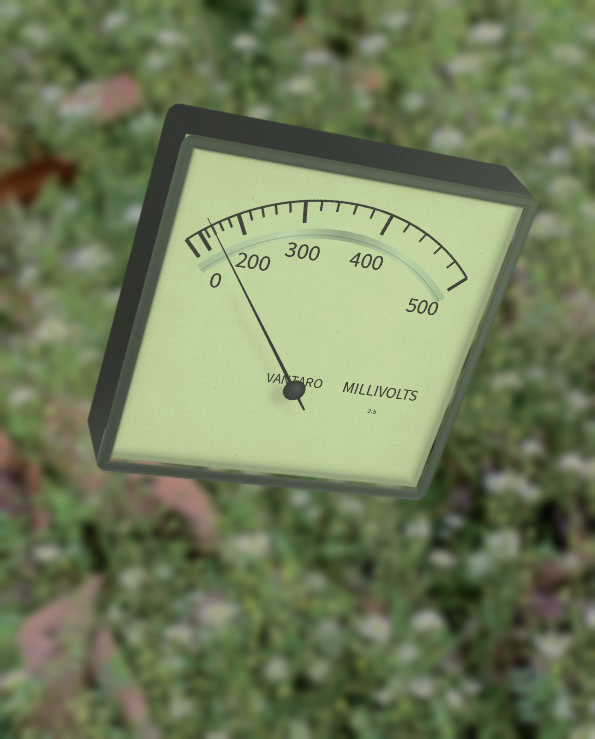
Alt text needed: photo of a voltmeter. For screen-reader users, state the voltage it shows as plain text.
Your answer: 140 mV
